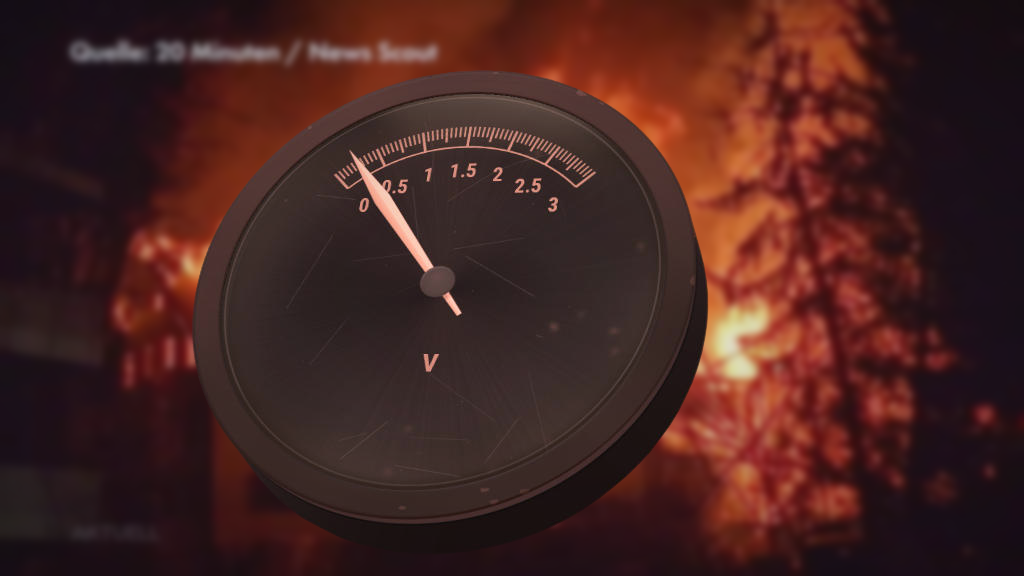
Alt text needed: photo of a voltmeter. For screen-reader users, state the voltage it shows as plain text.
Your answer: 0.25 V
